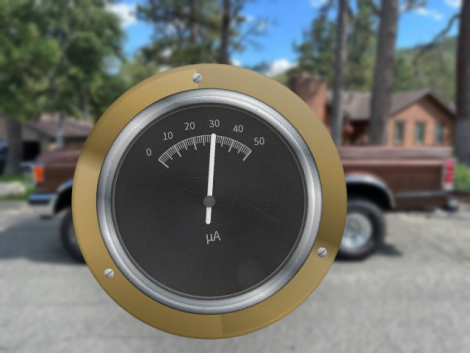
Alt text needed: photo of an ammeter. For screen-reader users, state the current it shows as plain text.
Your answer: 30 µA
